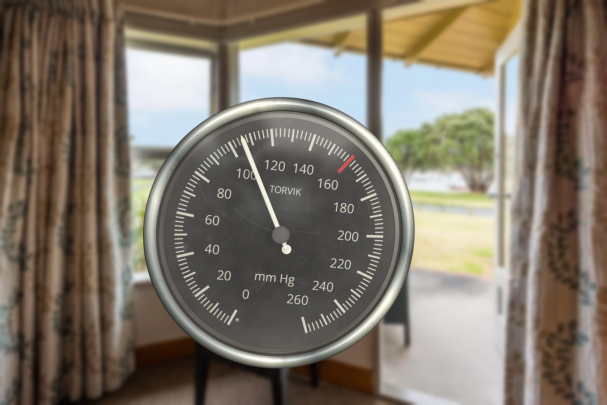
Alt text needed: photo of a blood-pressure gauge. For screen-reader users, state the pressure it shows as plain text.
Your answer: 106 mmHg
